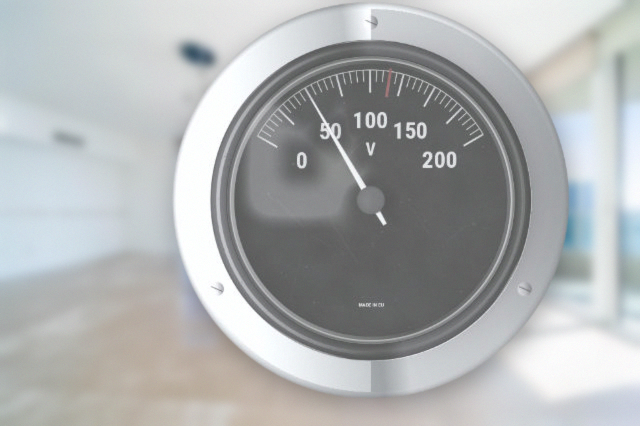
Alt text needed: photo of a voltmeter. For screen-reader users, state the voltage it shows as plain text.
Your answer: 50 V
